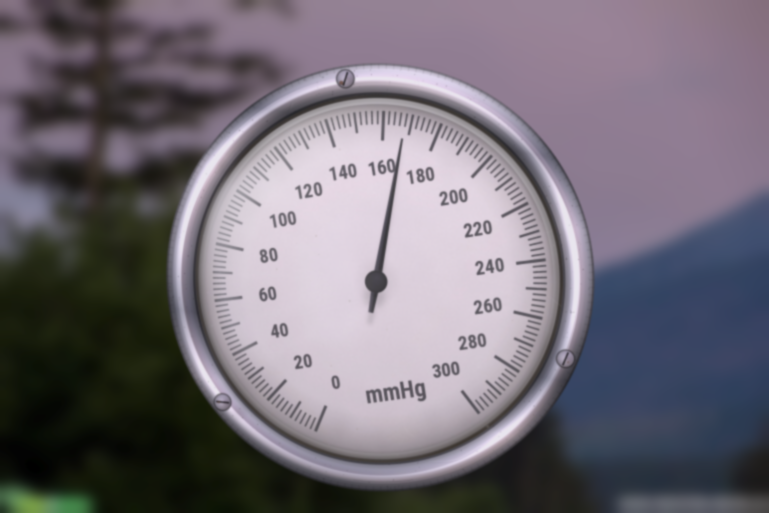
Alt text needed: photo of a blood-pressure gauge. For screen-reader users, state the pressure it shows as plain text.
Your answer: 168 mmHg
